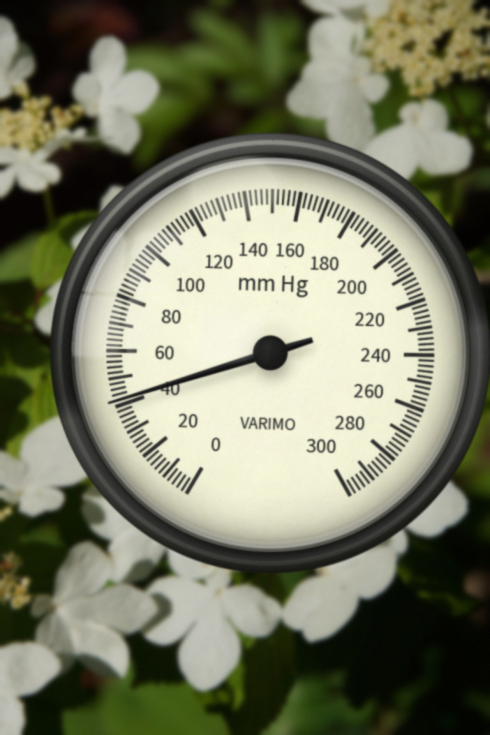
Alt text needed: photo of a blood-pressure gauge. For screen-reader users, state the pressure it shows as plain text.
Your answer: 42 mmHg
